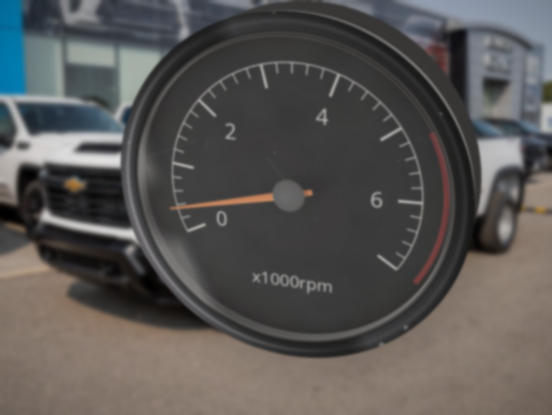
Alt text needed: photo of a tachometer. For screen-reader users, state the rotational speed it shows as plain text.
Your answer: 400 rpm
